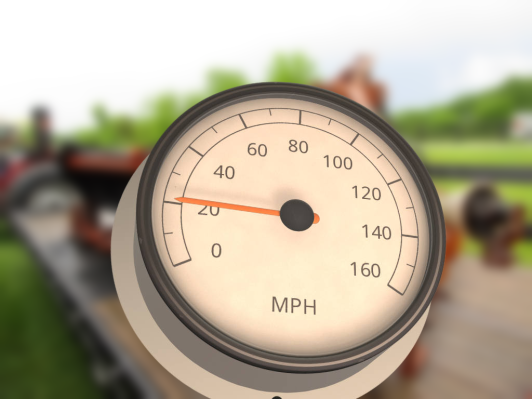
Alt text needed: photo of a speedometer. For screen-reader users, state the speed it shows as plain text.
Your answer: 20 mph
